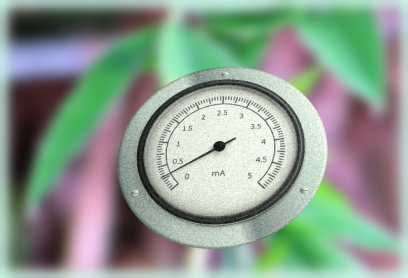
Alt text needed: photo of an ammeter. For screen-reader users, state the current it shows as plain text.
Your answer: 0.25 mA
